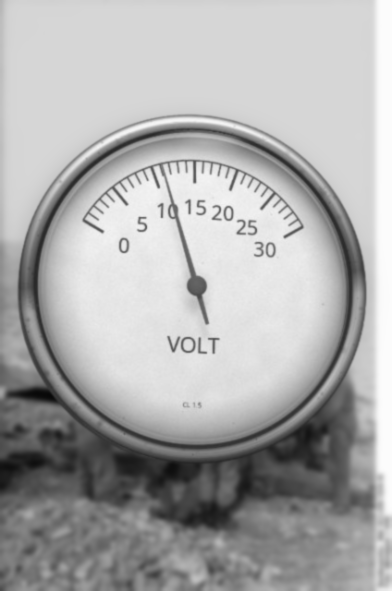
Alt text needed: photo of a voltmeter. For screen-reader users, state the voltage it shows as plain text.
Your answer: 11 V
